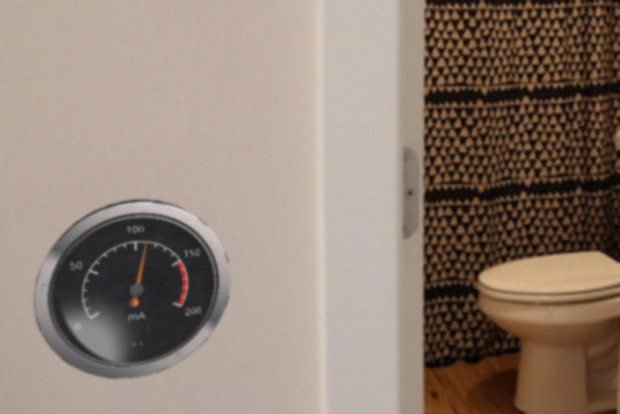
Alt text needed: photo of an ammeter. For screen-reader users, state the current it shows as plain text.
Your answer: 110 mA
